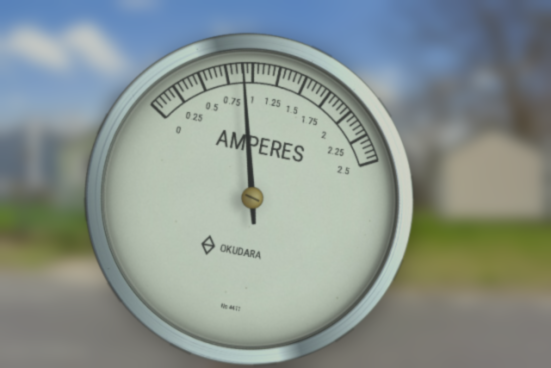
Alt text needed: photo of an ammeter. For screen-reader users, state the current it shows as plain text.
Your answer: 0.9 A
